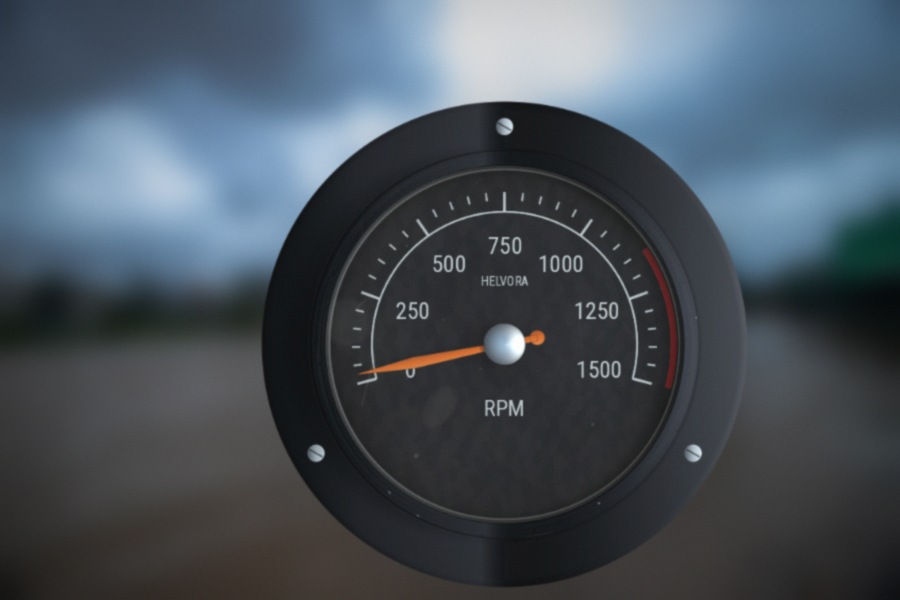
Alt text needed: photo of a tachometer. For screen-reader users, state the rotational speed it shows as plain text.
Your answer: 25 rpm
